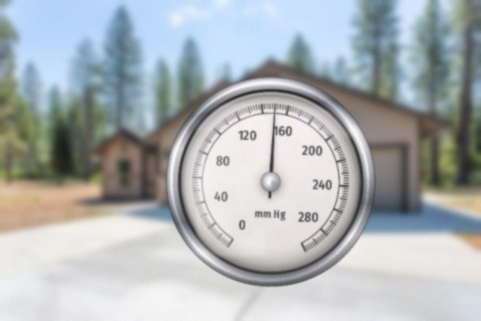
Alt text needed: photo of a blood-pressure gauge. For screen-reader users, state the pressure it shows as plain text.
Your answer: 150 mmHg
